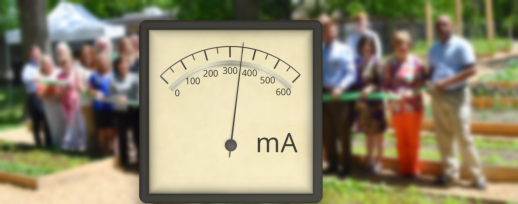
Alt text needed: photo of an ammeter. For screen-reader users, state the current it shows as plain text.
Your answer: 350 mA
